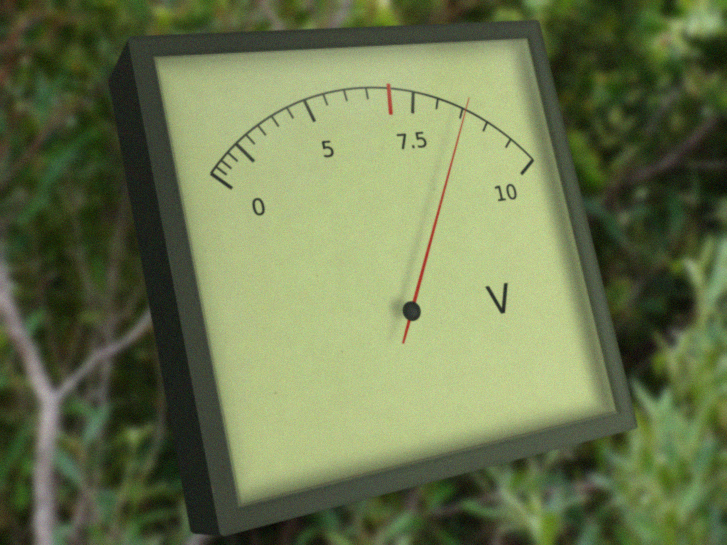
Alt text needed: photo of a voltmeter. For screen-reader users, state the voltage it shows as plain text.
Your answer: 8.5 V
